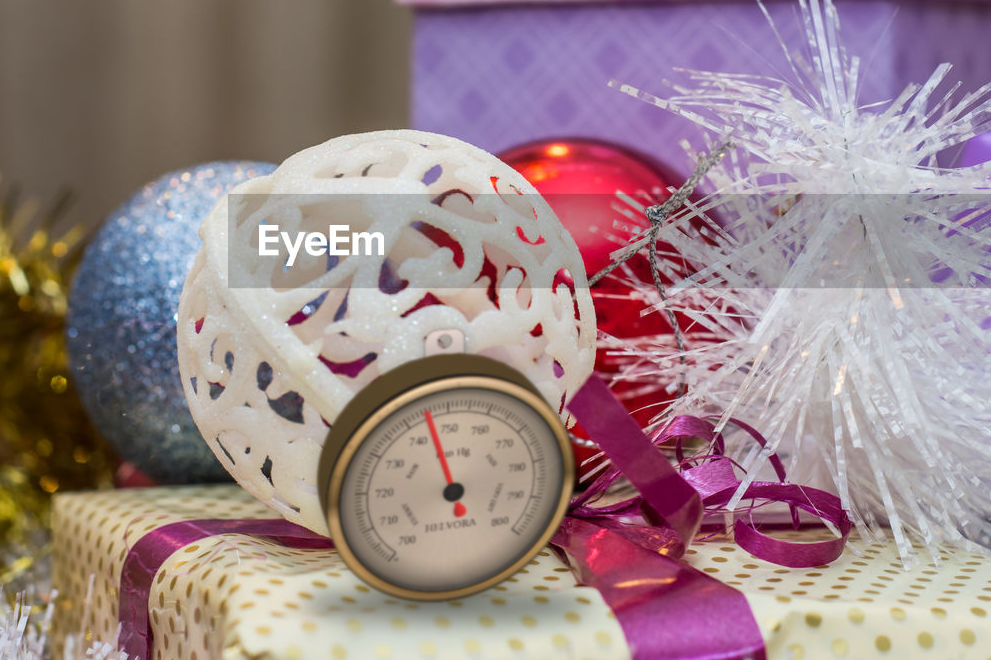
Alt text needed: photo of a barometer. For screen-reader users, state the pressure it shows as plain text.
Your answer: 745 mmHg
